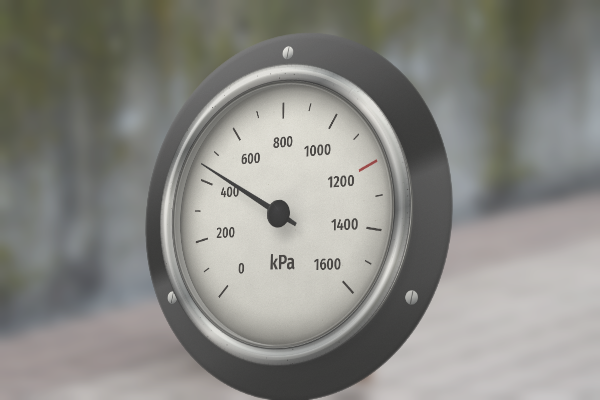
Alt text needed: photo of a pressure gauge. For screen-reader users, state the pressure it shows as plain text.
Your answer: 450 kPa
